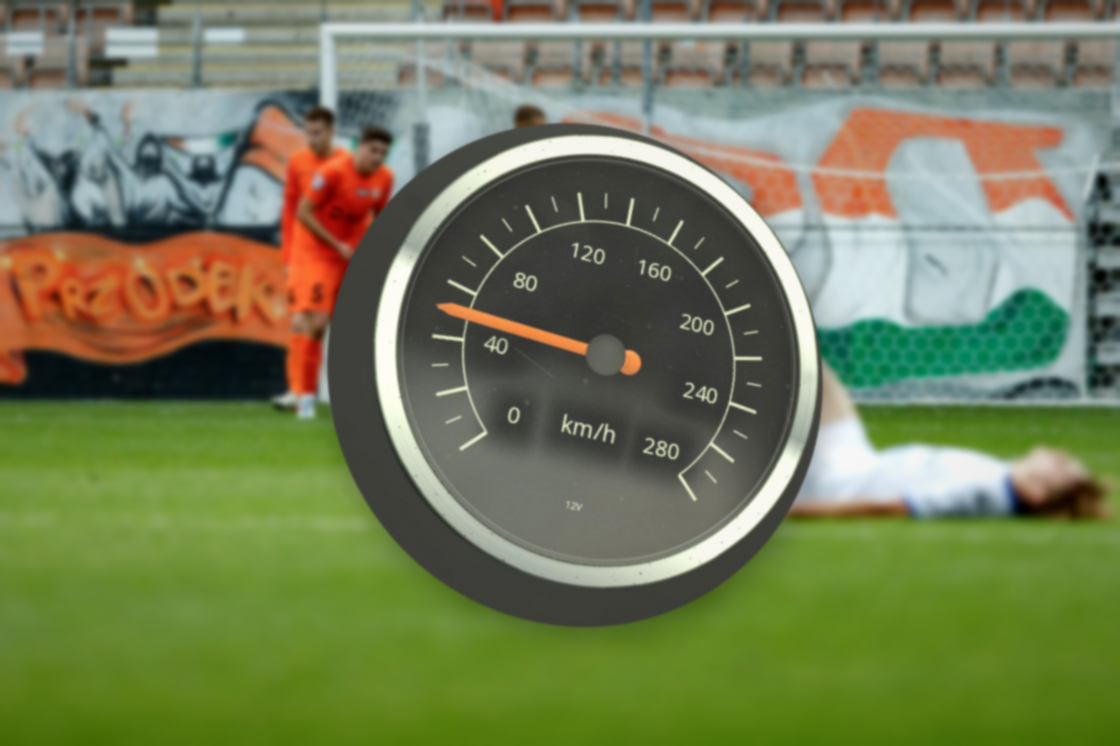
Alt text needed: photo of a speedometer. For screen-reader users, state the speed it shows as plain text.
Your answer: 50 km/h
